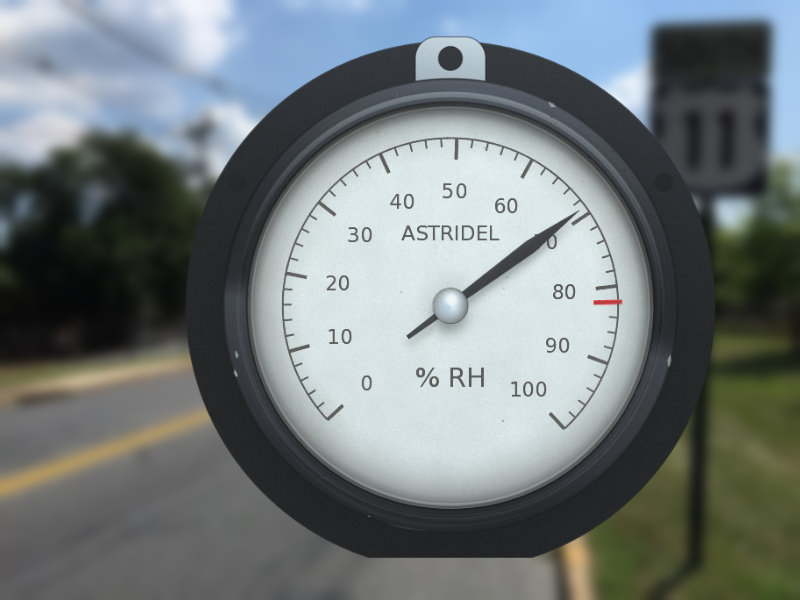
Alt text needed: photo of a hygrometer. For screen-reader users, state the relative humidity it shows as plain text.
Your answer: 69 %
